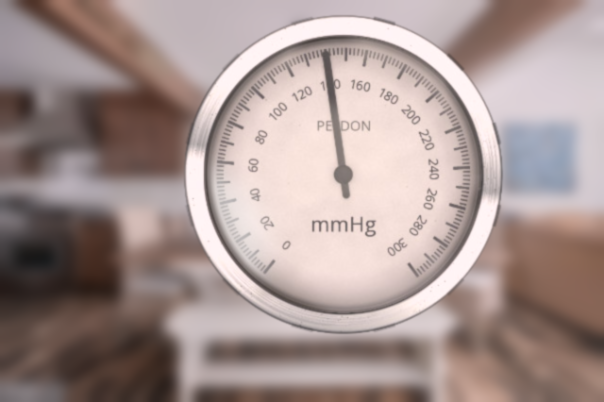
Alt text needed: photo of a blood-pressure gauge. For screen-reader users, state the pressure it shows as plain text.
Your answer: 140 mmHg
